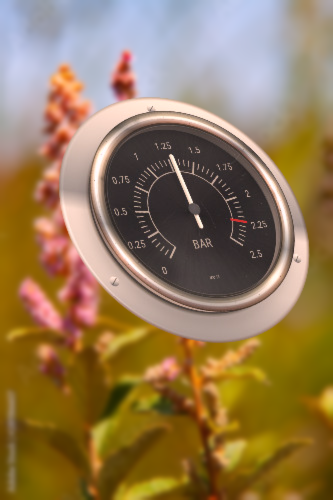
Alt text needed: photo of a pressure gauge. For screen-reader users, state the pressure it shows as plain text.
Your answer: 1.25 bar
